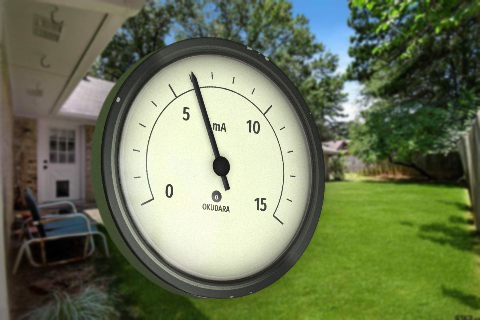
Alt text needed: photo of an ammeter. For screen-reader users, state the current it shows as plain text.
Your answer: 6 mA
